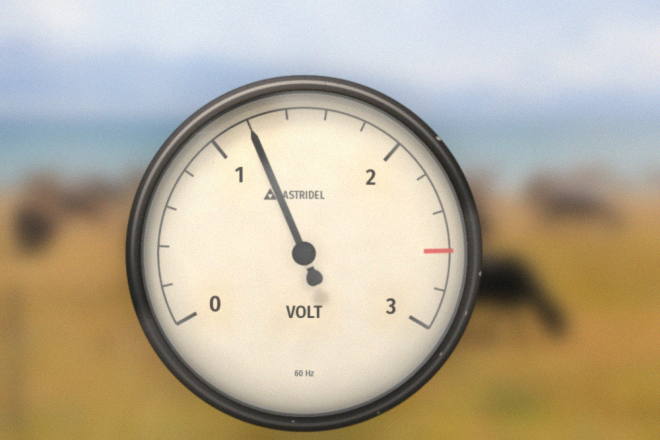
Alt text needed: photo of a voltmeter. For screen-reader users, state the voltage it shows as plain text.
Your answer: 1.2 V
